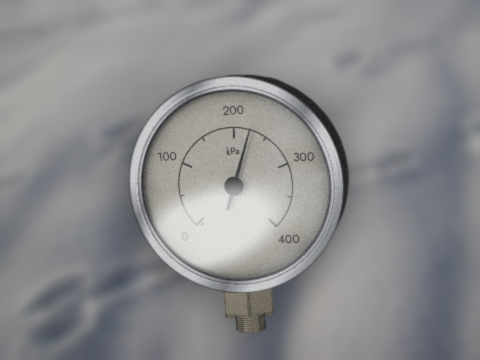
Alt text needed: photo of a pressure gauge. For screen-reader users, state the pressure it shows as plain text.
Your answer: 225 kPa
